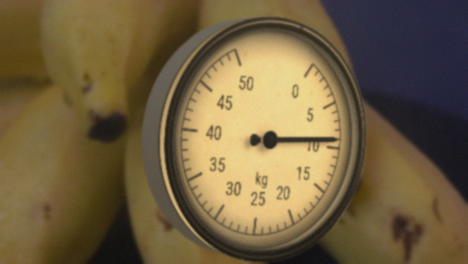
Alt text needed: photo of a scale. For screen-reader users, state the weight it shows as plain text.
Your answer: 9 kg
